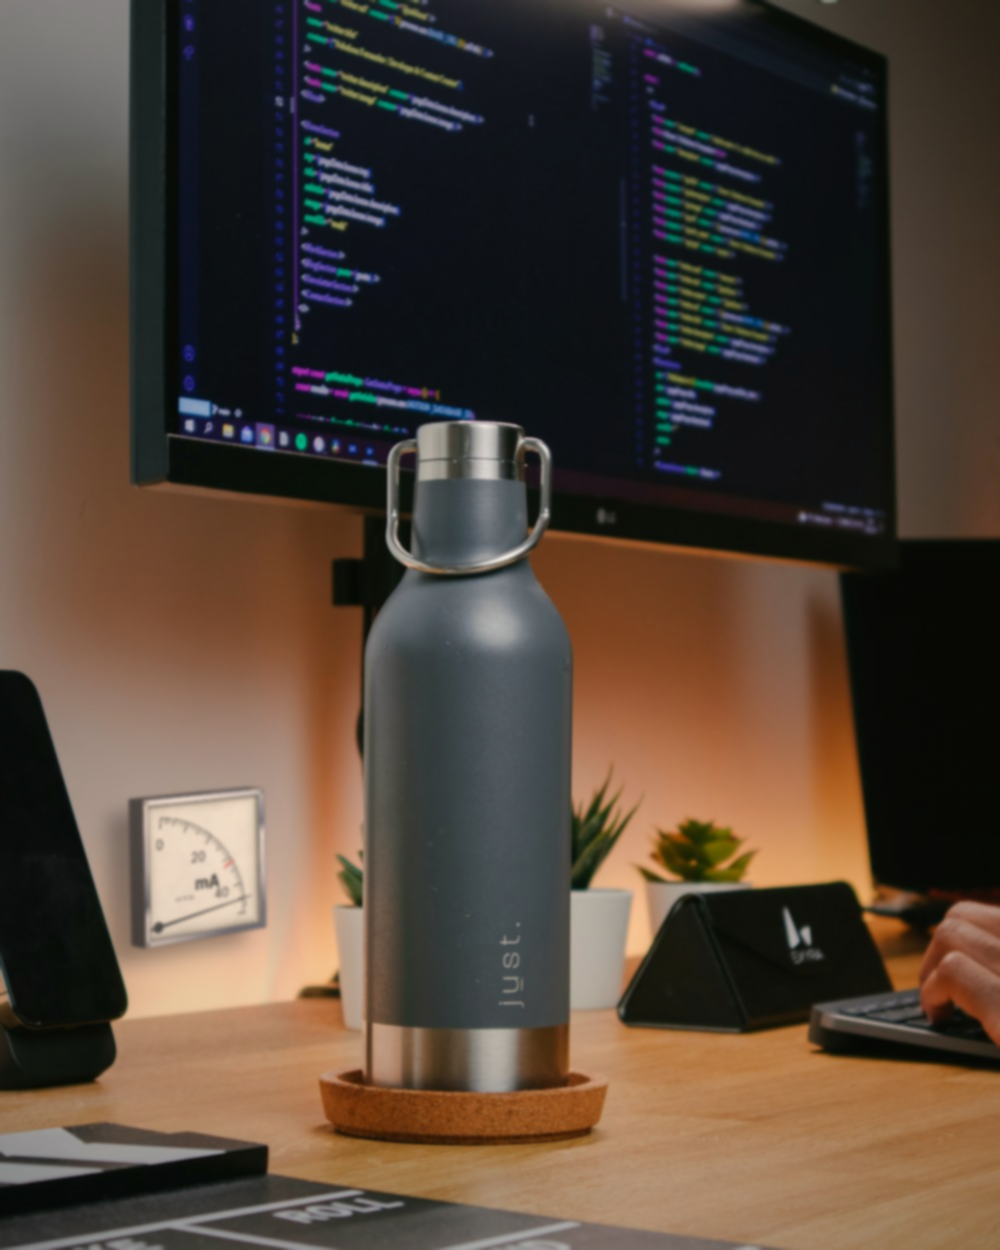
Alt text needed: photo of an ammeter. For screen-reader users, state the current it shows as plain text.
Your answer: 45 mA
